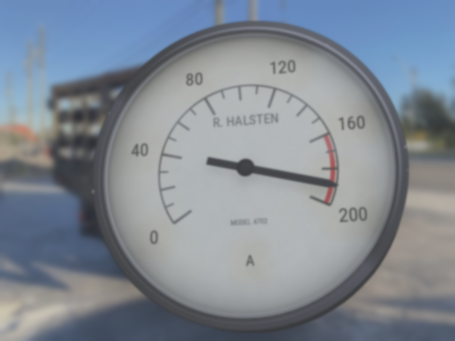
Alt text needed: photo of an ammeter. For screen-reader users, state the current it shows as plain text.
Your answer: 190 A
